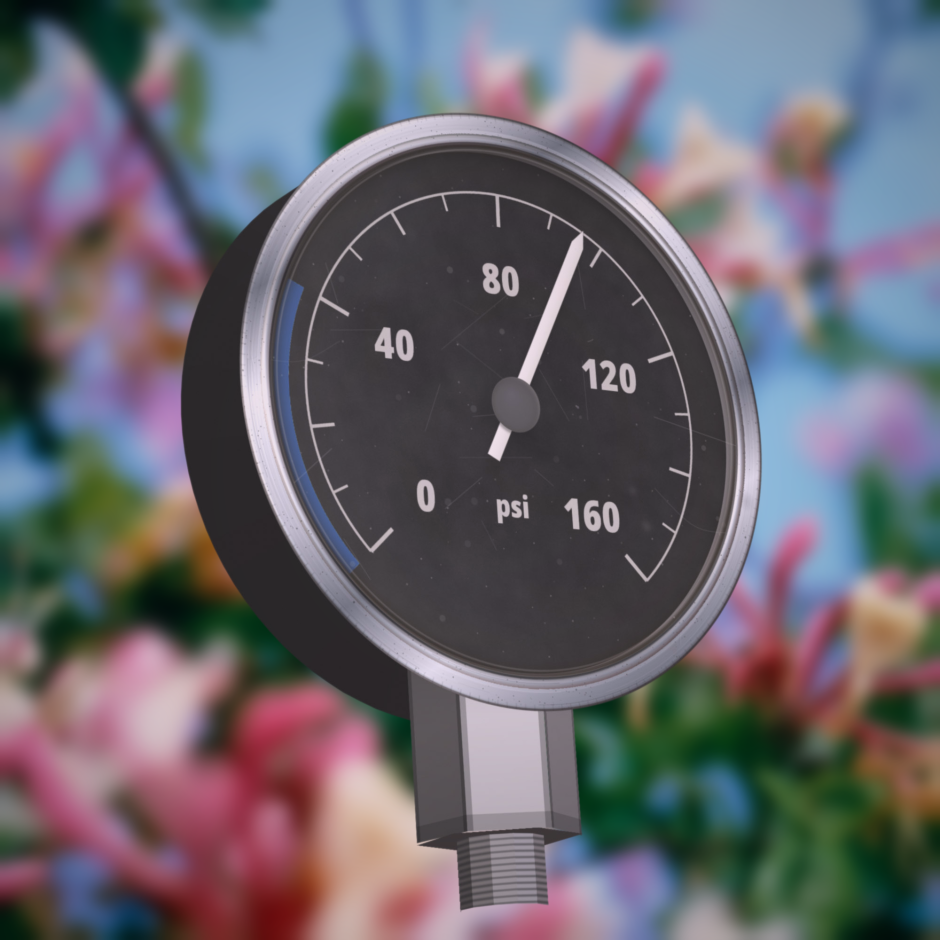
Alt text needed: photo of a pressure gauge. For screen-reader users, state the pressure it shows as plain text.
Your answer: 95 psi
